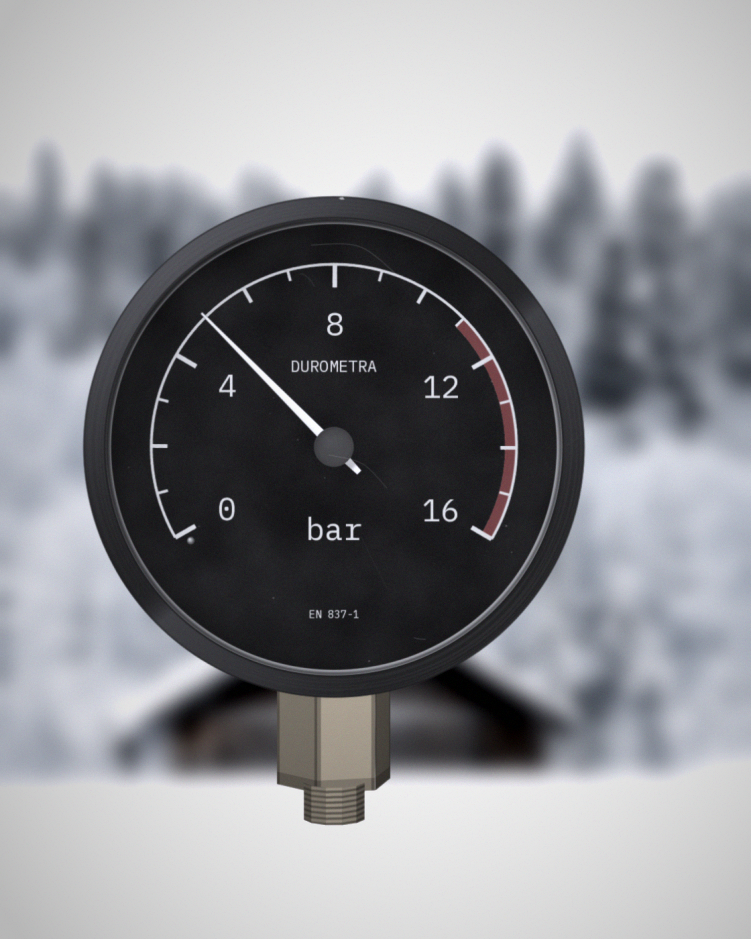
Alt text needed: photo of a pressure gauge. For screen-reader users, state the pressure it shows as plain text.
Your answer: 5 bar
